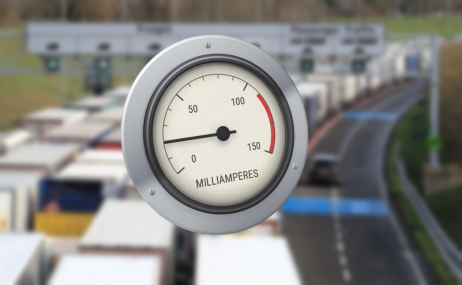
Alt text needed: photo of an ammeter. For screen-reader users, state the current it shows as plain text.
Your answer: 20 mA
